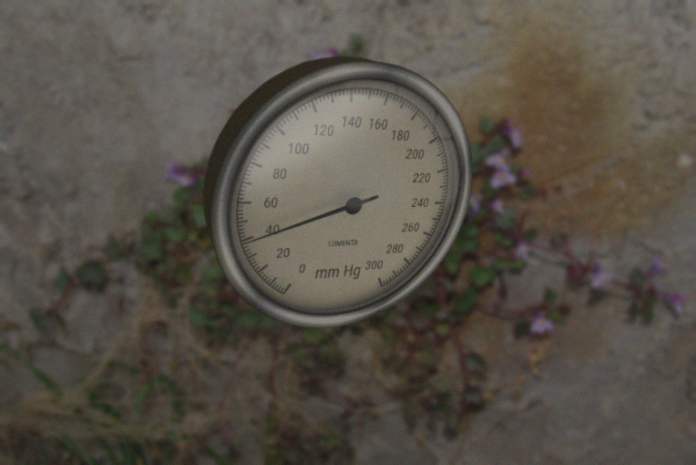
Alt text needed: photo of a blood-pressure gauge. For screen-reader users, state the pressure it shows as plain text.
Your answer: 40 mmHg
